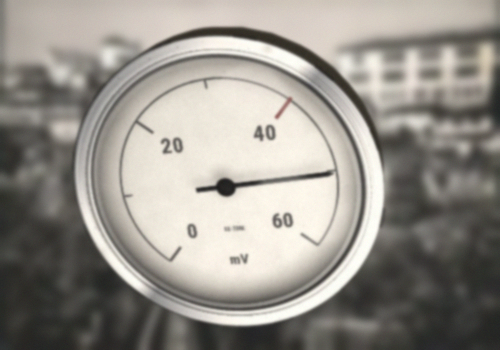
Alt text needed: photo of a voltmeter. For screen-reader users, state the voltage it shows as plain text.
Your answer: 50 mV
